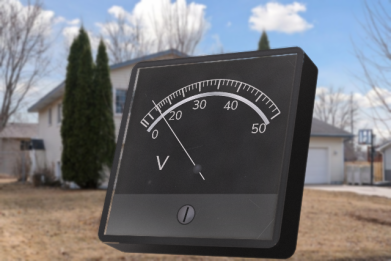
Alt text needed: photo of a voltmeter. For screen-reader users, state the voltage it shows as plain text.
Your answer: 15 V
